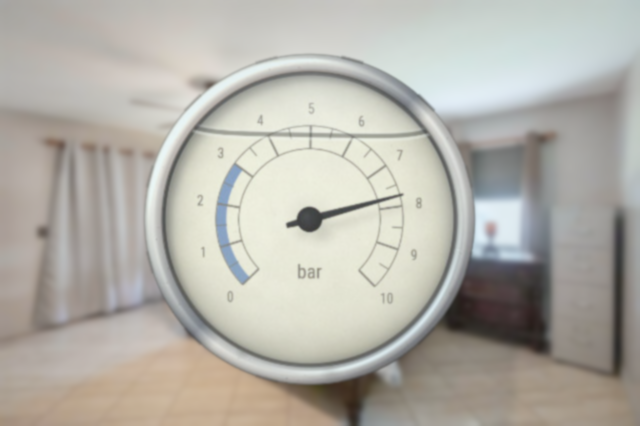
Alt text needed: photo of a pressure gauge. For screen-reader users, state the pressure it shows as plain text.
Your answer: 7.75 bar
